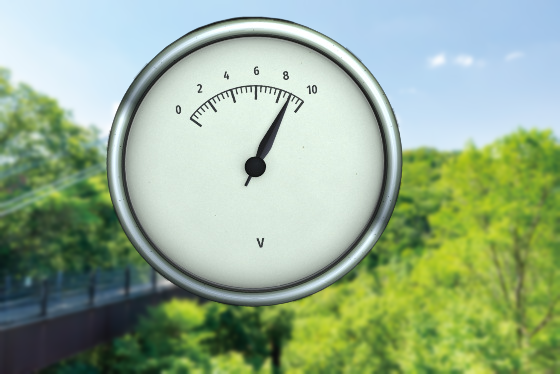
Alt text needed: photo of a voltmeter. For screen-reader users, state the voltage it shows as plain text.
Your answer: 8.8 V
